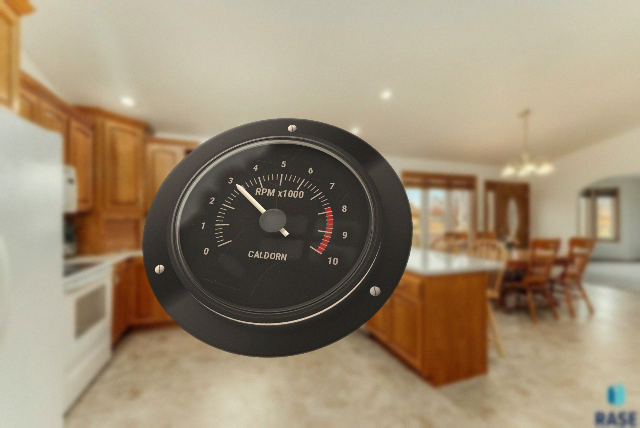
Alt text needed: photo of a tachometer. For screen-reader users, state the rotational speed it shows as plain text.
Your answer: 3000 rpm
